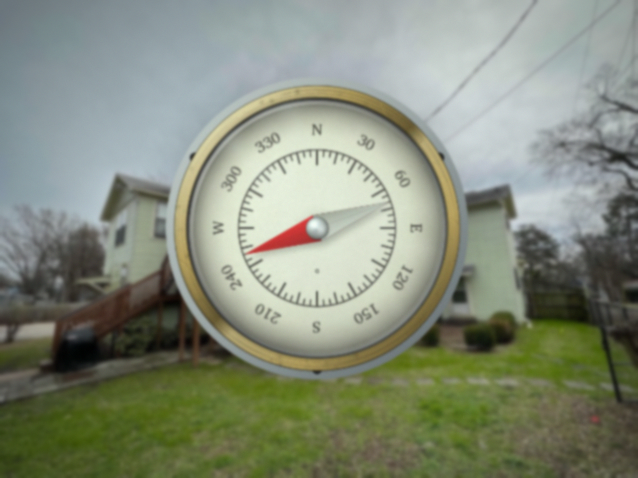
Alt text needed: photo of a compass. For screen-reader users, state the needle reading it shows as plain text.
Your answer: 250 °
